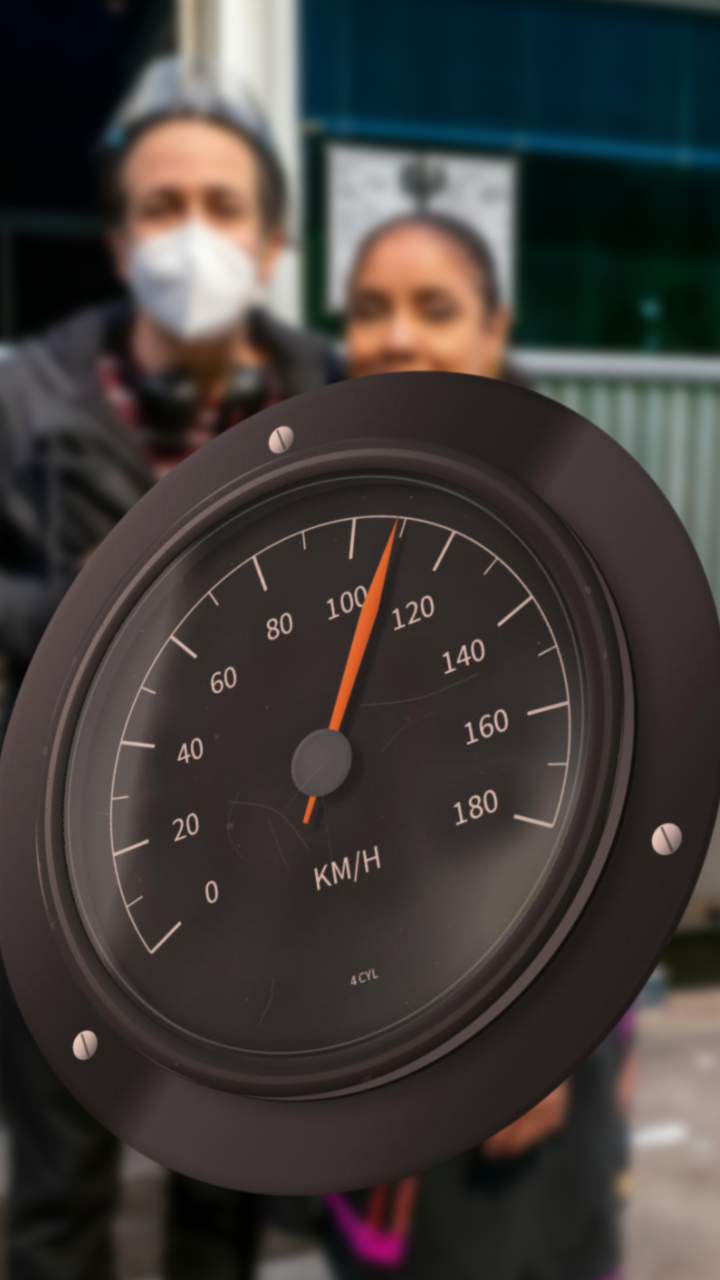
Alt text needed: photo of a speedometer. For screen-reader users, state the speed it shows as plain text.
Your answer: 110 km/h
